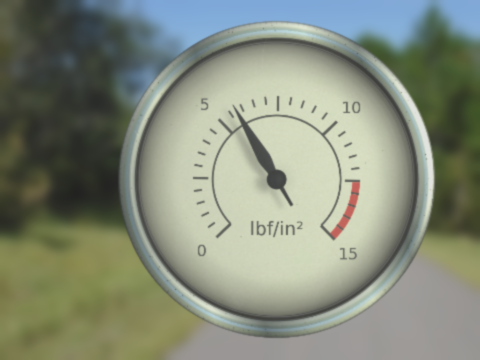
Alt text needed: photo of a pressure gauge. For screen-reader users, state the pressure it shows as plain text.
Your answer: 5.75 psi
